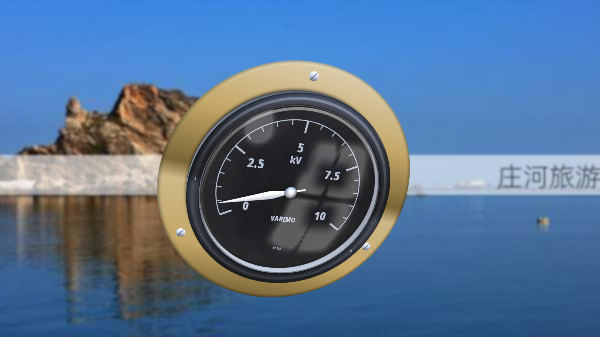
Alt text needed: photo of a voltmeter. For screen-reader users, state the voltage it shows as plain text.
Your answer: 0.5 kV
